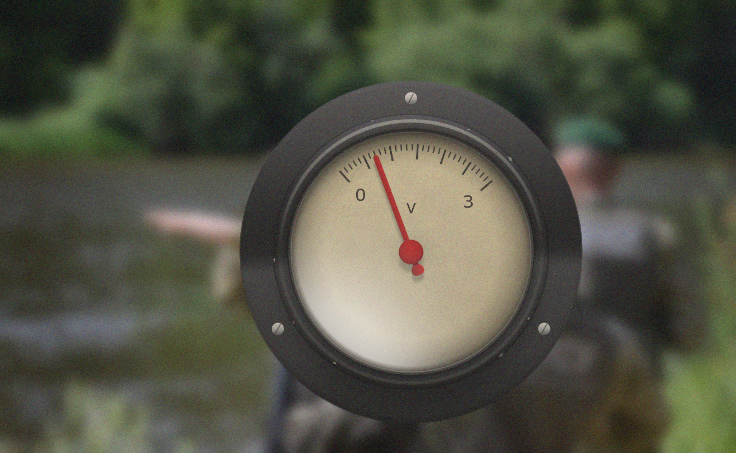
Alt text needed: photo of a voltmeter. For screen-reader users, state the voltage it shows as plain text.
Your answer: 0.7 V
